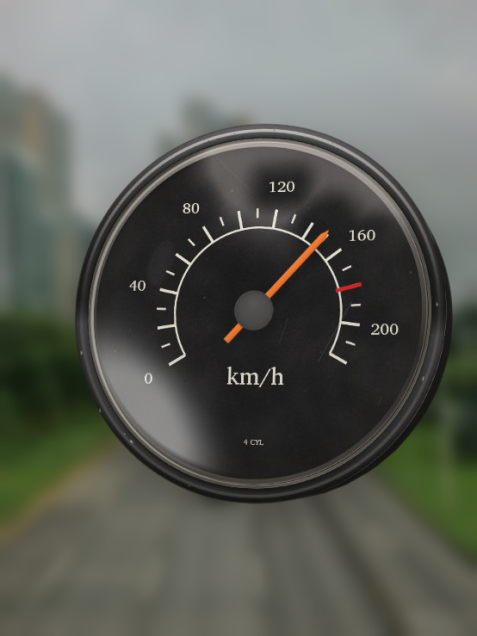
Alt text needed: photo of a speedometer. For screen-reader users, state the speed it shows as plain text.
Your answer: 150 km/h
